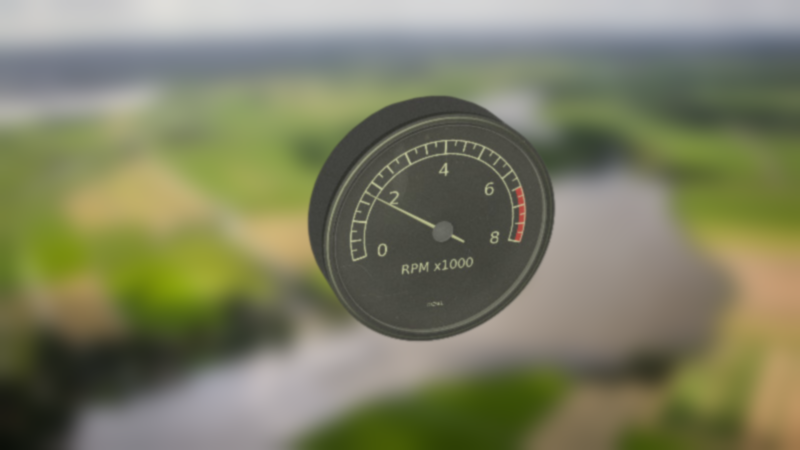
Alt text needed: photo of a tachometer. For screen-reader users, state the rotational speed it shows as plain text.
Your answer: 1750 rpm
